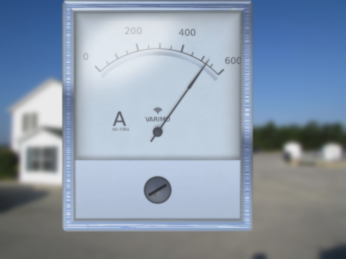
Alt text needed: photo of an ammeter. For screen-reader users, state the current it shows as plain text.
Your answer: 525 A
